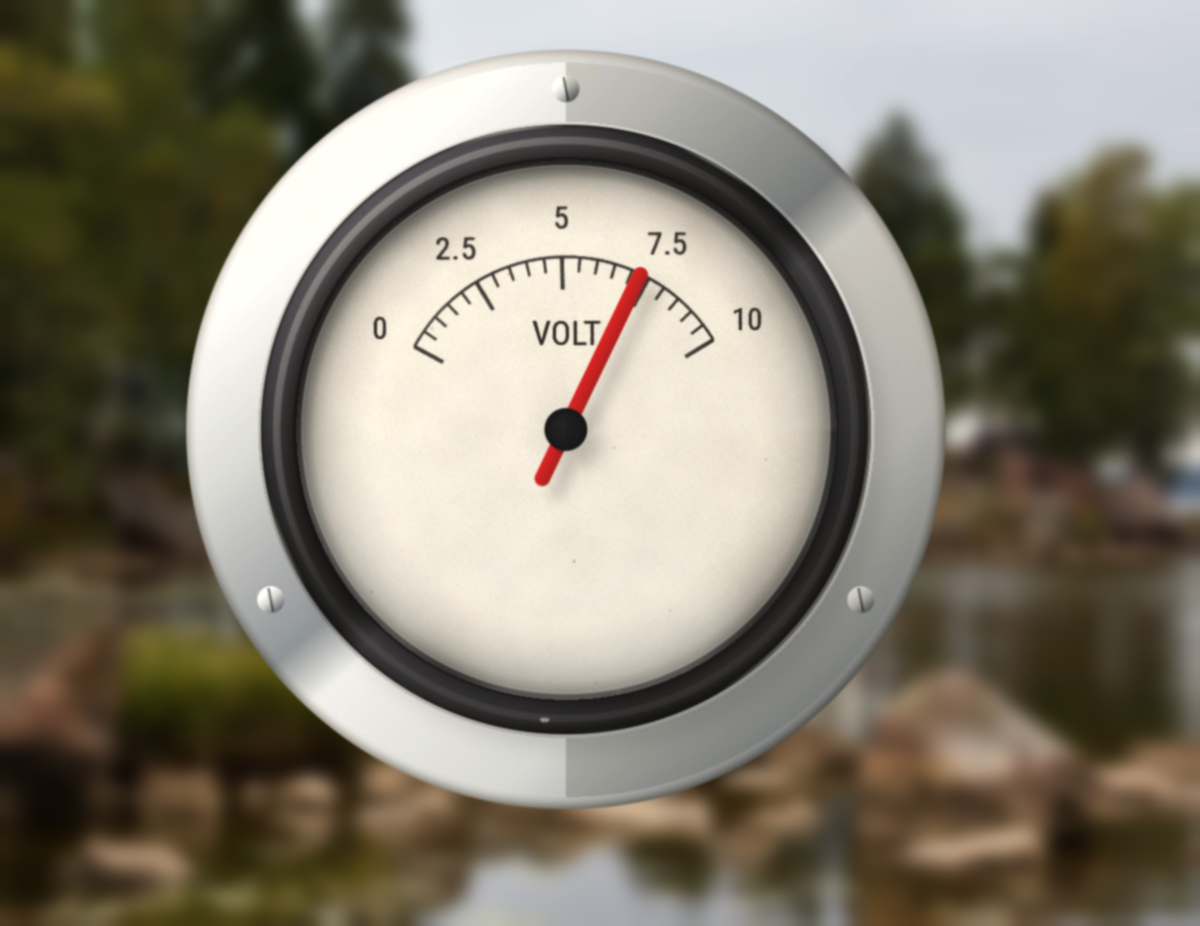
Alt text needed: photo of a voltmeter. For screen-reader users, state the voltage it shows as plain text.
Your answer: 7.25 V
